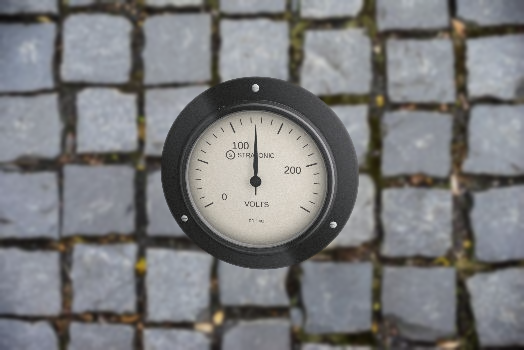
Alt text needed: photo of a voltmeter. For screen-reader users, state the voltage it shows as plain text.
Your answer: 125 V
